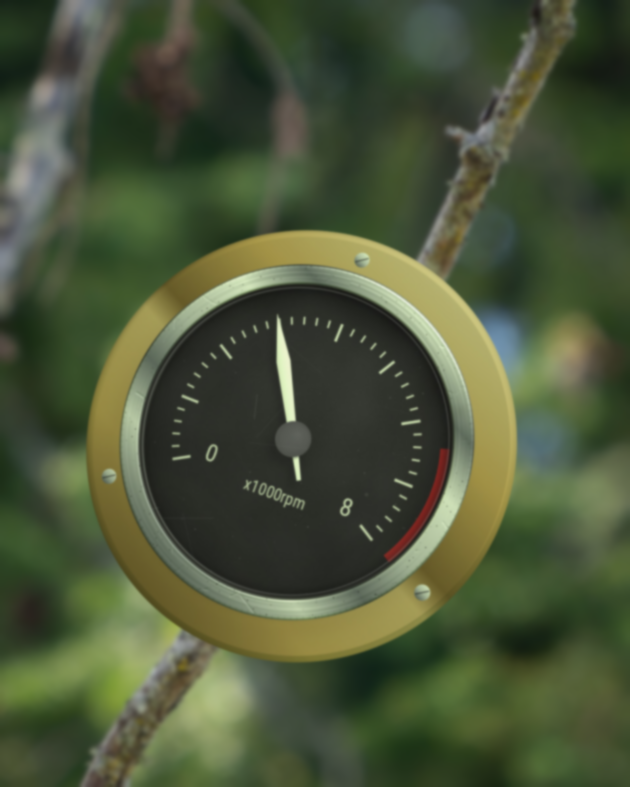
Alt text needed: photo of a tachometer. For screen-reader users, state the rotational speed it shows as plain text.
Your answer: 3000 rpm
